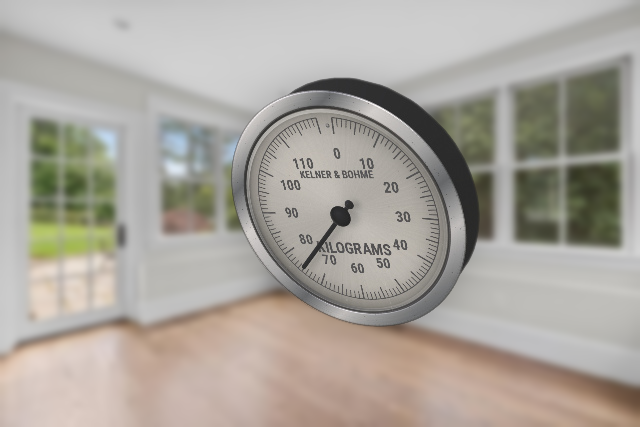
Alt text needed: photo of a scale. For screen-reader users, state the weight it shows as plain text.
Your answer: 75 kg
